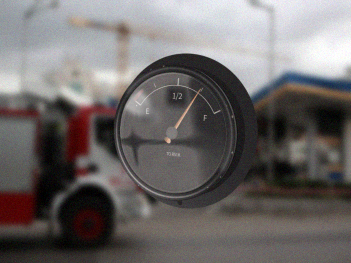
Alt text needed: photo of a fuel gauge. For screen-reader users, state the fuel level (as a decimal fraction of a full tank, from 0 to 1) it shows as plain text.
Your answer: 0.75
